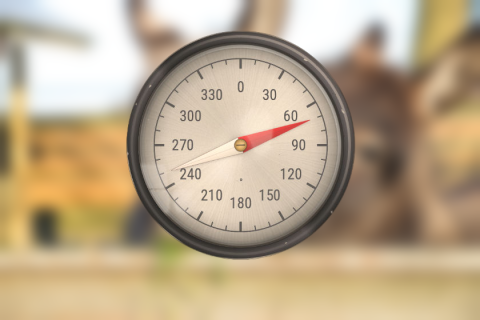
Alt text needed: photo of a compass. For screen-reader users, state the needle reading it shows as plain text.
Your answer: 70 °
